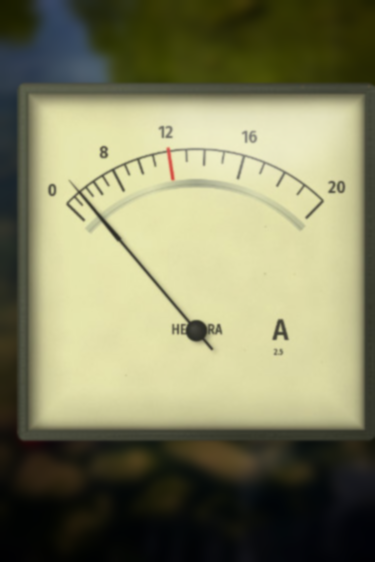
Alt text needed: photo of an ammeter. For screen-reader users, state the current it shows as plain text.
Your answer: 4 A
